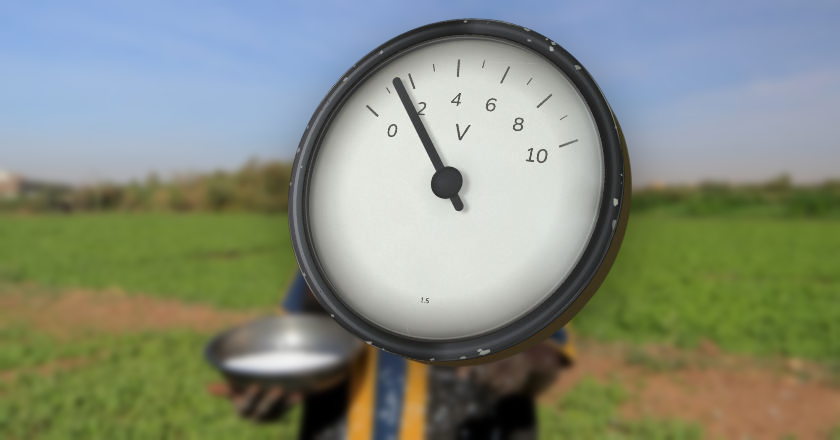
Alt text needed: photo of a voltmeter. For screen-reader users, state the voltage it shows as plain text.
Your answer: 1.5 V
